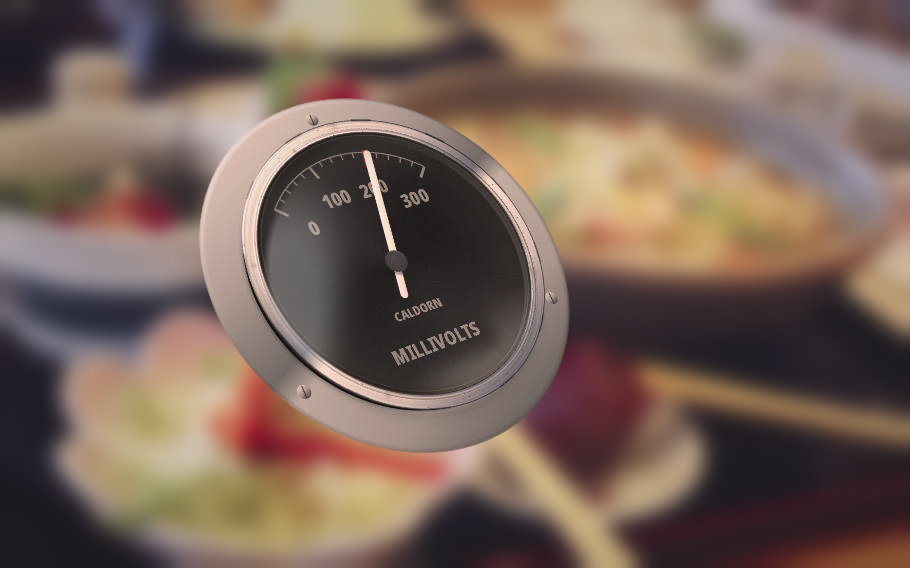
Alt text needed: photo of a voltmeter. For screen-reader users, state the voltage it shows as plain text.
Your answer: 200 mV
